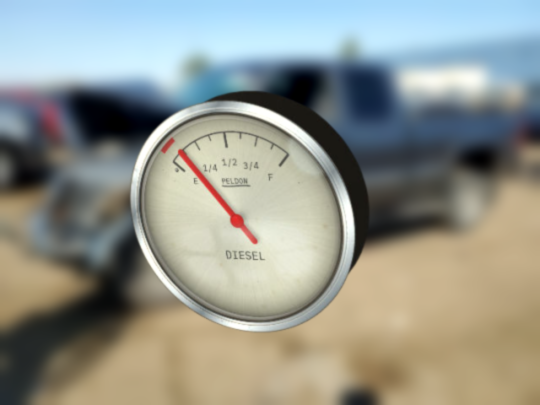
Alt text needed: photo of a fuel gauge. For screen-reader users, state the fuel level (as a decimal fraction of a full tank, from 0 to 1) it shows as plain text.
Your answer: 0.125
